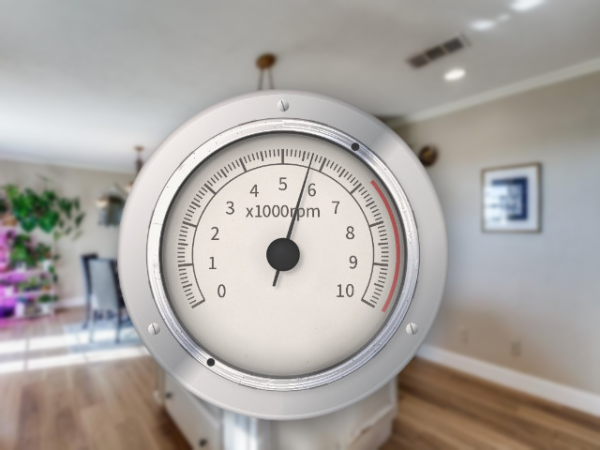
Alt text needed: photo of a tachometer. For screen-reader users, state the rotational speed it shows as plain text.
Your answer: 5700 rpm
